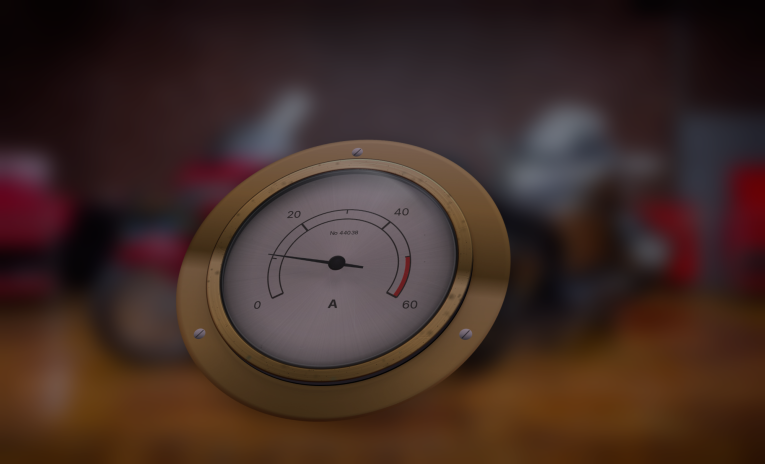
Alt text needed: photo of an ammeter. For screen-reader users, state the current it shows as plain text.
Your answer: 10 A
